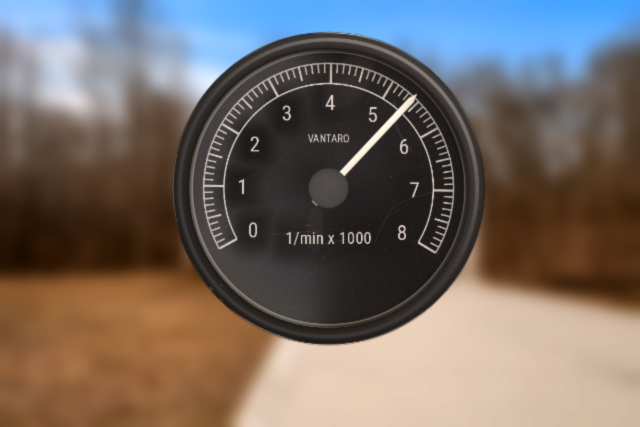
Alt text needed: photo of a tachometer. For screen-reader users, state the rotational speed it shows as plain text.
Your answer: 5400 rpm
